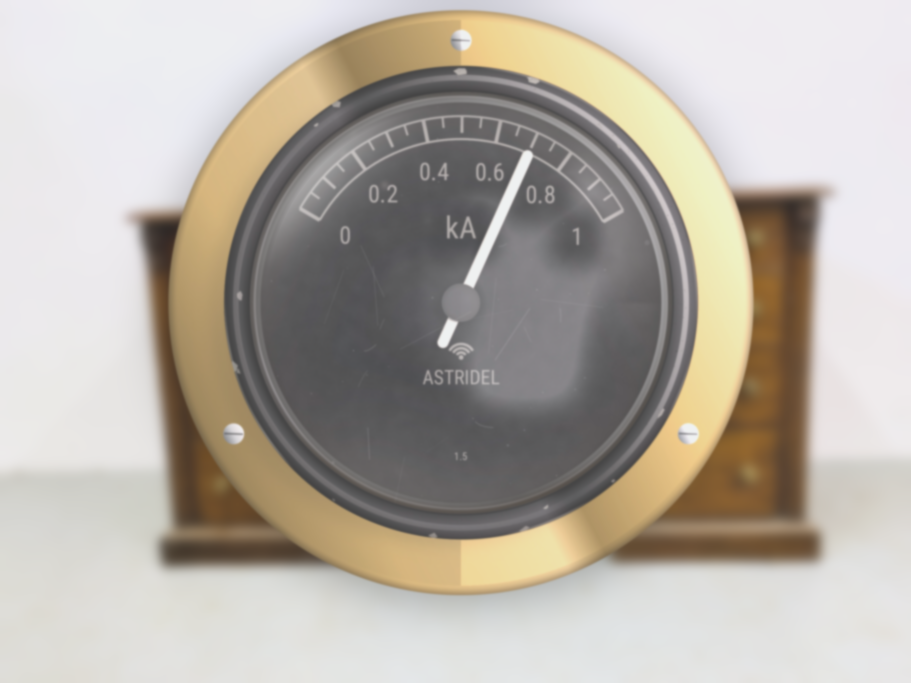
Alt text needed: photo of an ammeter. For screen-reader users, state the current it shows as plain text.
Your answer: 0.7 kA
